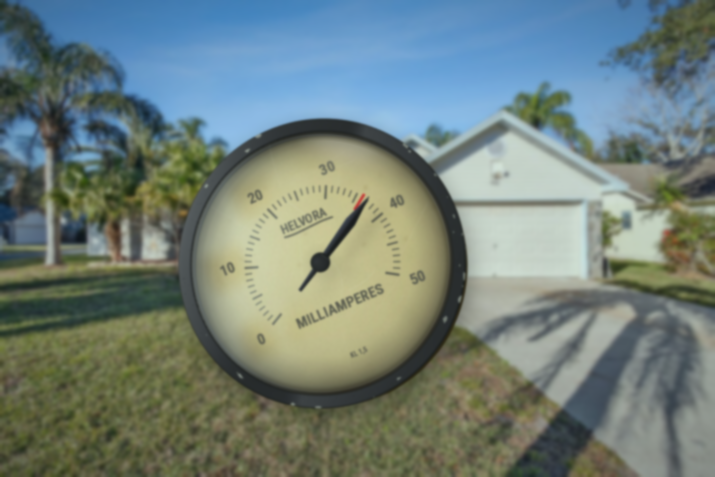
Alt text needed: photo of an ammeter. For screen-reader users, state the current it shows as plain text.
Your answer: 37 mA
